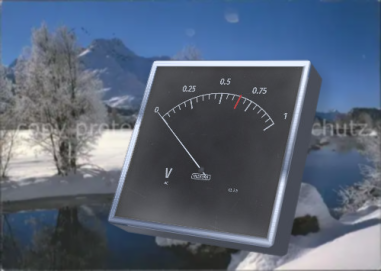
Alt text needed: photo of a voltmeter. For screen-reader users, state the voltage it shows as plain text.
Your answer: 0 V
